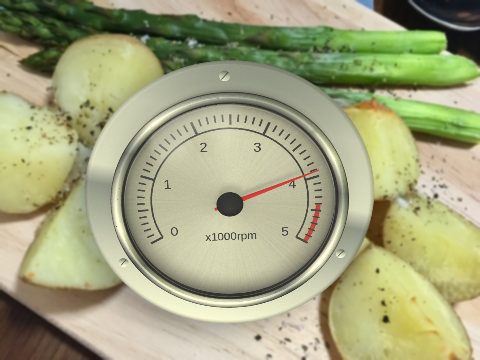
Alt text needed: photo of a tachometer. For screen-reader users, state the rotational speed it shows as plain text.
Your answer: 3900 rpm
